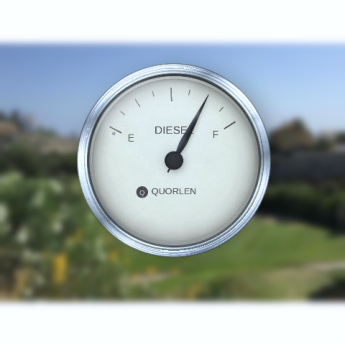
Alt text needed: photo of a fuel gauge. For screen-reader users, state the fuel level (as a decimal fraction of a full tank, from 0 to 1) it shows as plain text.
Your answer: 0.75
